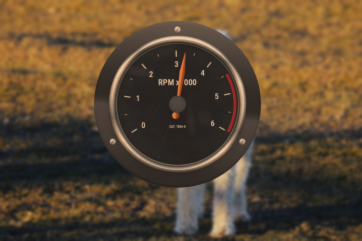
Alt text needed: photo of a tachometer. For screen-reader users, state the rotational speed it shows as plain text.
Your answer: 3250 rpm
